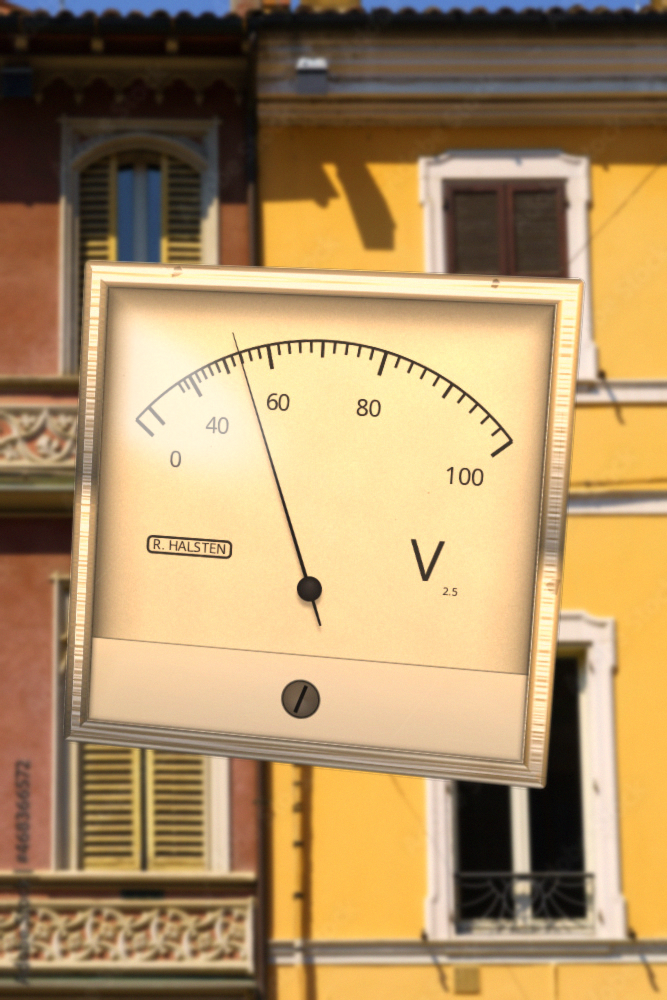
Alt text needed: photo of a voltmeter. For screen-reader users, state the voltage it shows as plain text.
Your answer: 54 V
